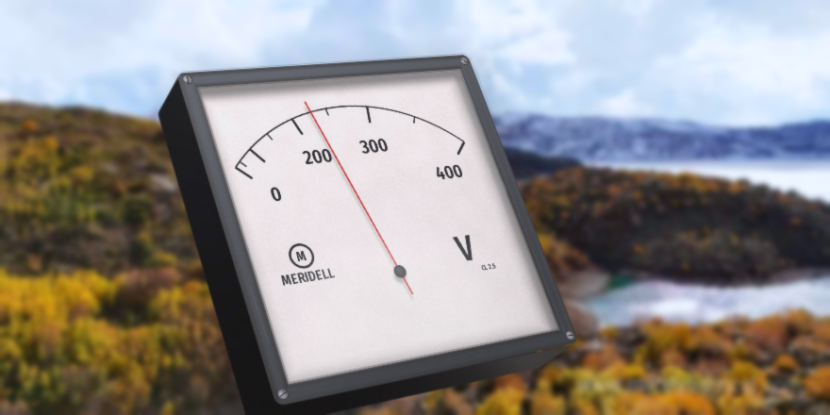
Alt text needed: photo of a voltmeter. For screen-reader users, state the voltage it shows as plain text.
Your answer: 225 V
